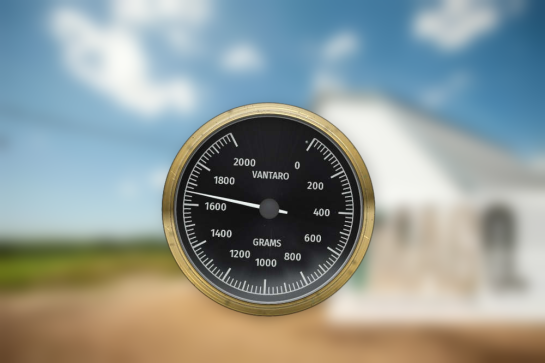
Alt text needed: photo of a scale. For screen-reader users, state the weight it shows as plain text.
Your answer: 1660 g
